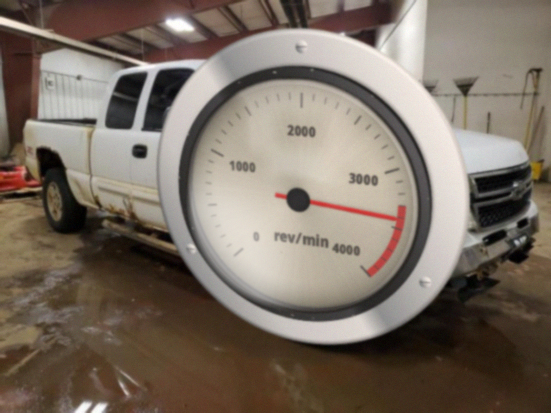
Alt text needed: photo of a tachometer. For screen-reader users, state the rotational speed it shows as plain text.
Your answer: 3400 rpm
